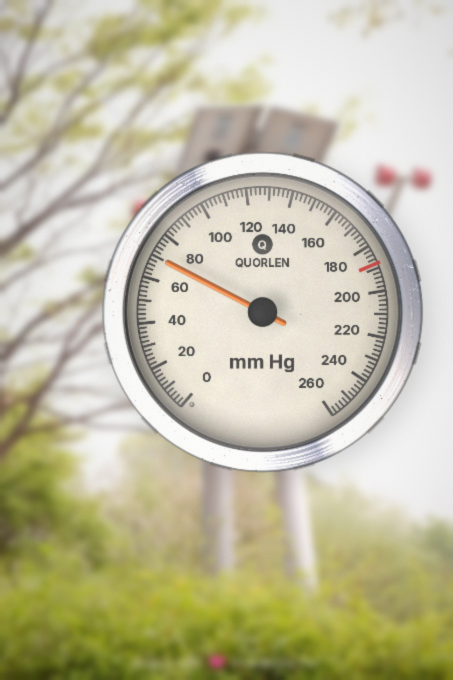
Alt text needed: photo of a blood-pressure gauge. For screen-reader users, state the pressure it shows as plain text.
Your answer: 70 mmHg
